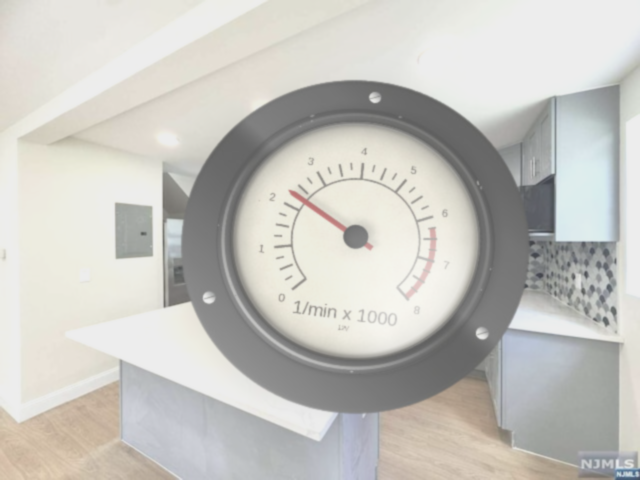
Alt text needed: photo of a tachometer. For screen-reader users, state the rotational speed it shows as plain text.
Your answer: 2250 rpm
